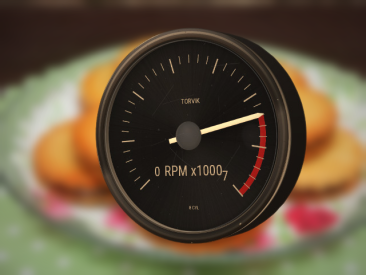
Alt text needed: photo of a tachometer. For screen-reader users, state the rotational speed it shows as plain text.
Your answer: 5400 rpm
